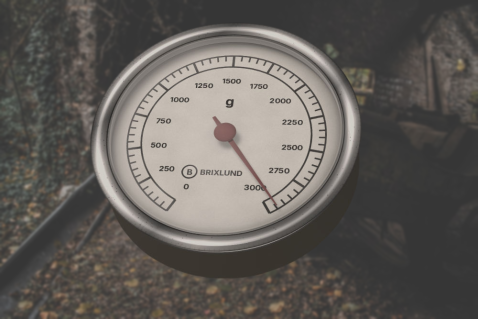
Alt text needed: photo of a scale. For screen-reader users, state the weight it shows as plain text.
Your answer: 2950 g
